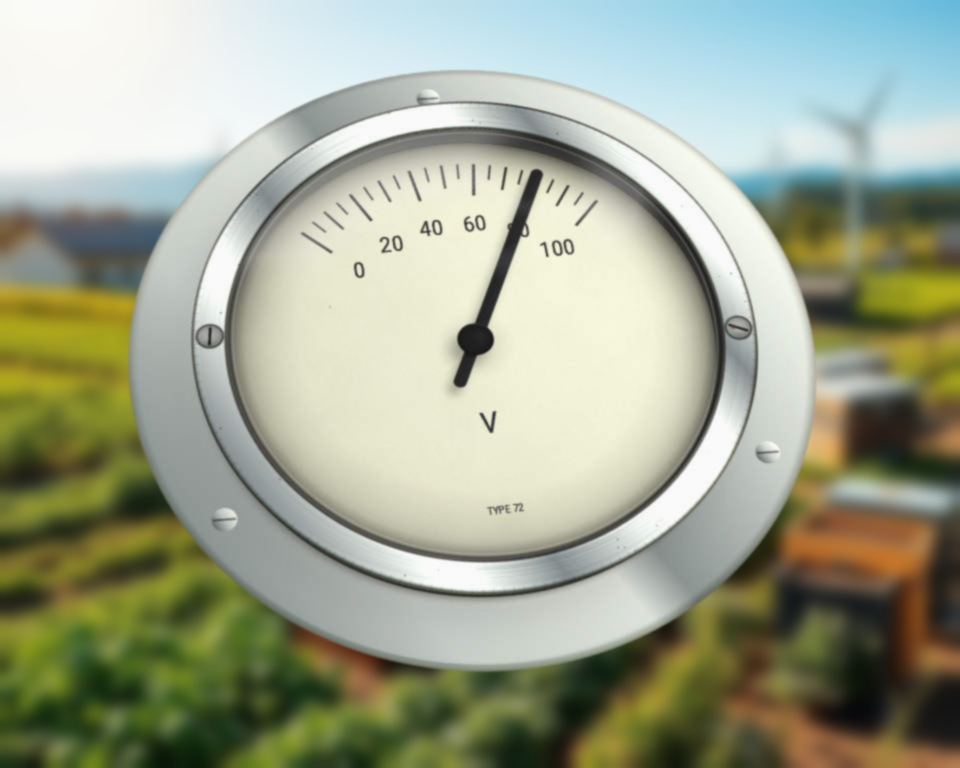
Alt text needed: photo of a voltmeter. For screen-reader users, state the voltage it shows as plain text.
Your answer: 80 V
